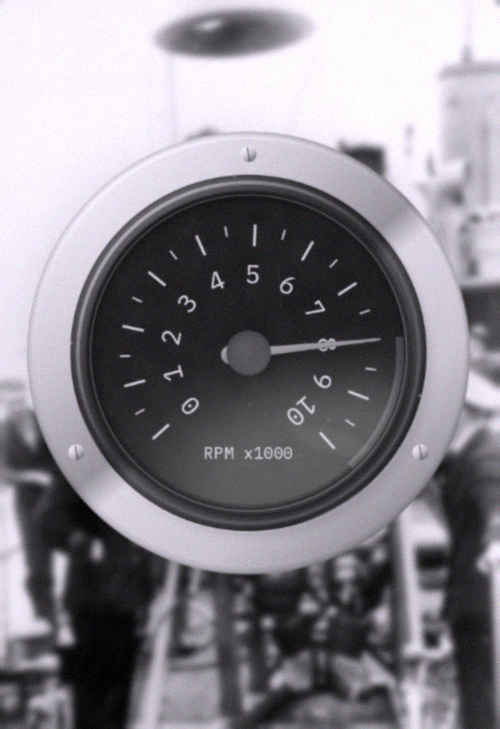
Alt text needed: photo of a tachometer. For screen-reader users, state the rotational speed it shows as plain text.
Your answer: 8000 rpm
